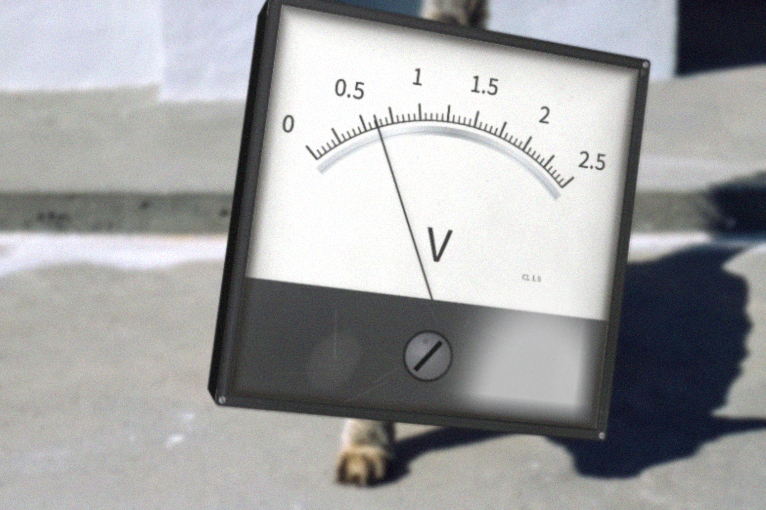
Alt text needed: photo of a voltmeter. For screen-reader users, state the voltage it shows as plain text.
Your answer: 0.6 V
